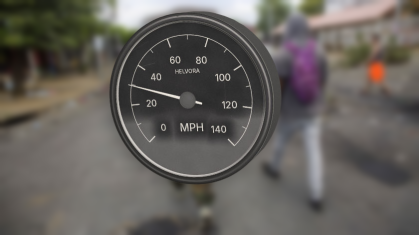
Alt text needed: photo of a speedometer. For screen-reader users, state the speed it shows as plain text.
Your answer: 30 mph
